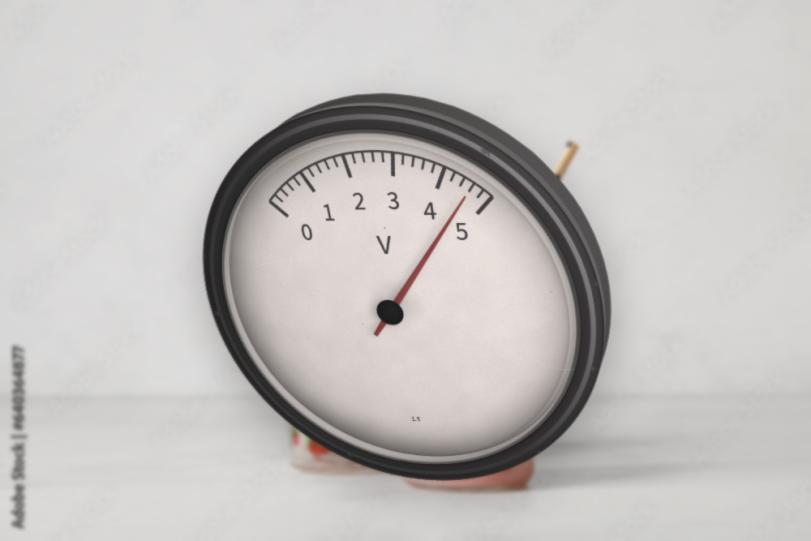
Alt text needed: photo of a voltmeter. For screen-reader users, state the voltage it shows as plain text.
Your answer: 4.6 V
